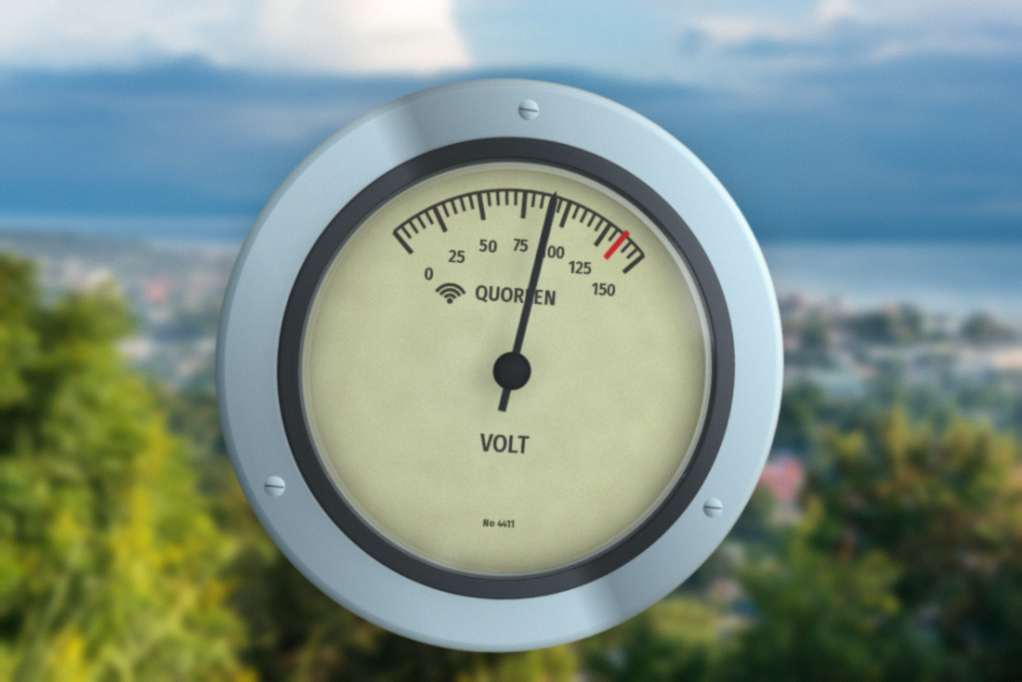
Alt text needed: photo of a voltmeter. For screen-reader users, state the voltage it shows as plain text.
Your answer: 90 V
